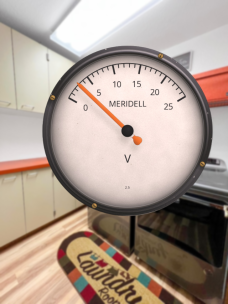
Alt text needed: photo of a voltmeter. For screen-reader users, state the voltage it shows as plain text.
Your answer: 3 V
